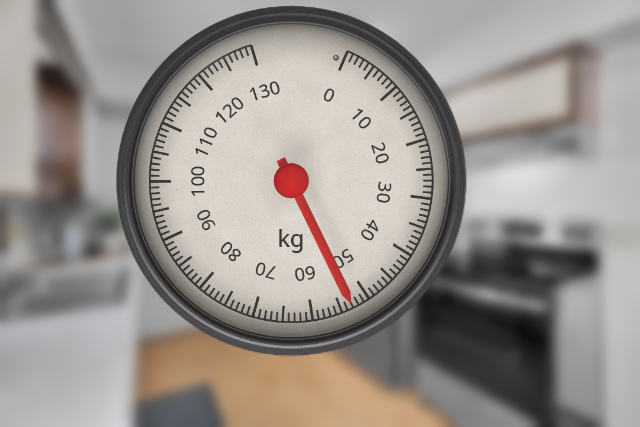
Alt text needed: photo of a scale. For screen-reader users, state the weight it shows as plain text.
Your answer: 53 kg
